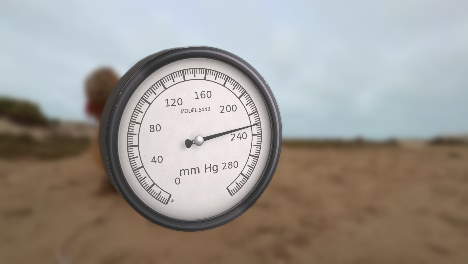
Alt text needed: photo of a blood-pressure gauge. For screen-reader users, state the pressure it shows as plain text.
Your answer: 230 mmHg
